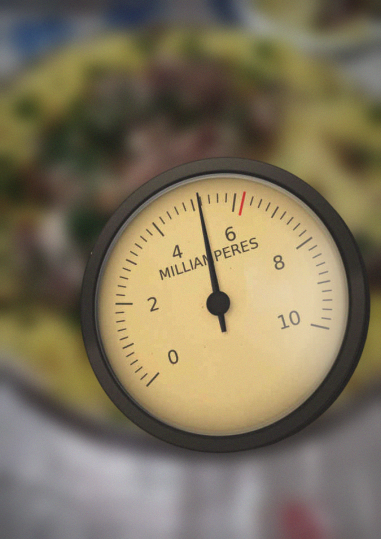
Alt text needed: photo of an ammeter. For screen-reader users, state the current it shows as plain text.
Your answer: 5.2 mA
